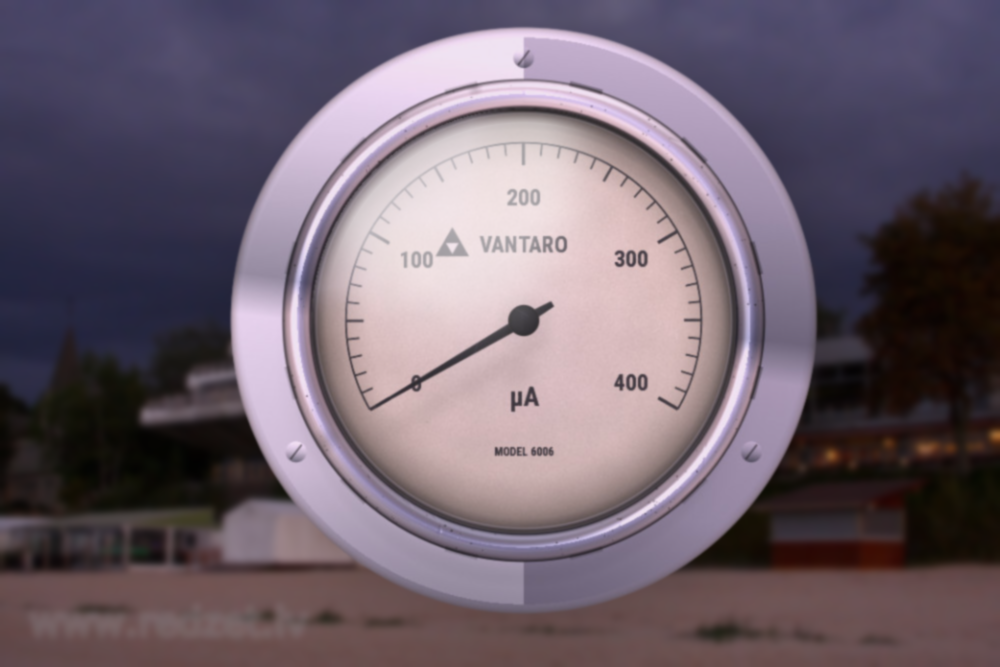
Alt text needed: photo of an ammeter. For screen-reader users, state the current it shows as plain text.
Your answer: 0 µA
